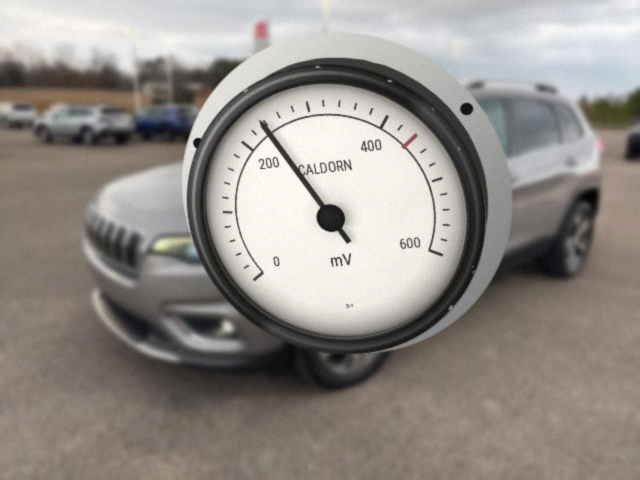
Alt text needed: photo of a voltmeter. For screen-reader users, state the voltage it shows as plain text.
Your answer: 240 mV
